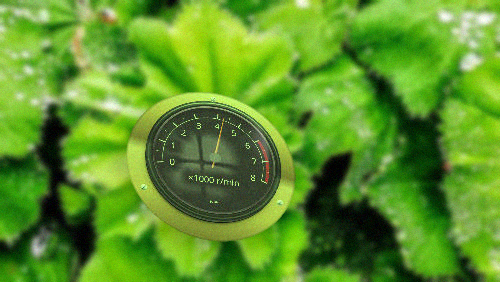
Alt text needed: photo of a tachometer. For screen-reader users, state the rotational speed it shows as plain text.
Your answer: 4250 rpm
